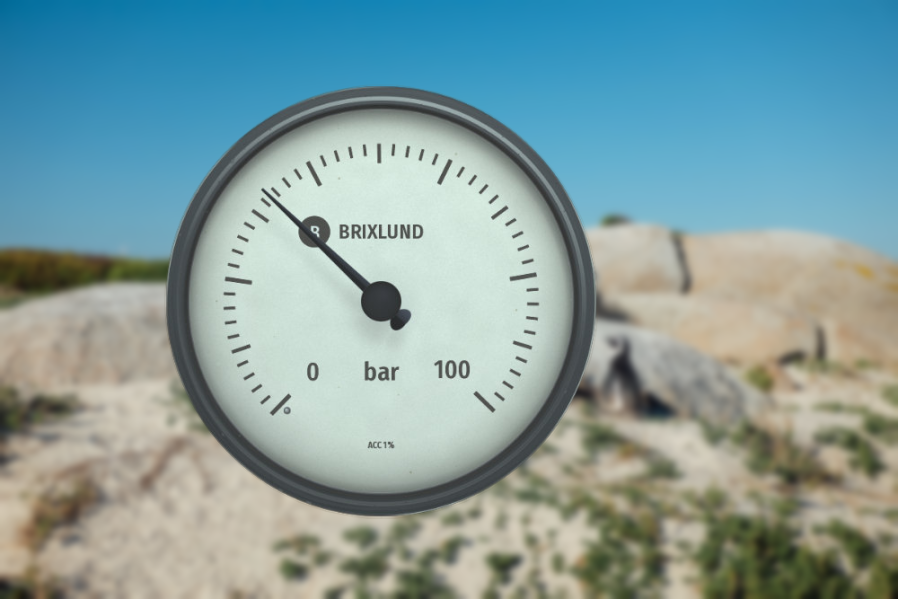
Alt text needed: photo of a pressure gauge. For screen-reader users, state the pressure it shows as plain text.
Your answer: 33 bar
